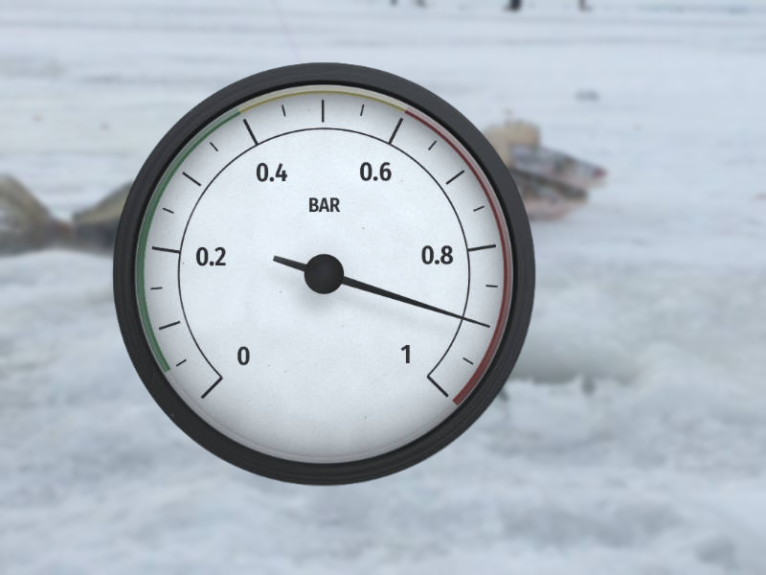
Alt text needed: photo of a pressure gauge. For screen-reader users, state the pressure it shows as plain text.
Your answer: 0.9 bar
